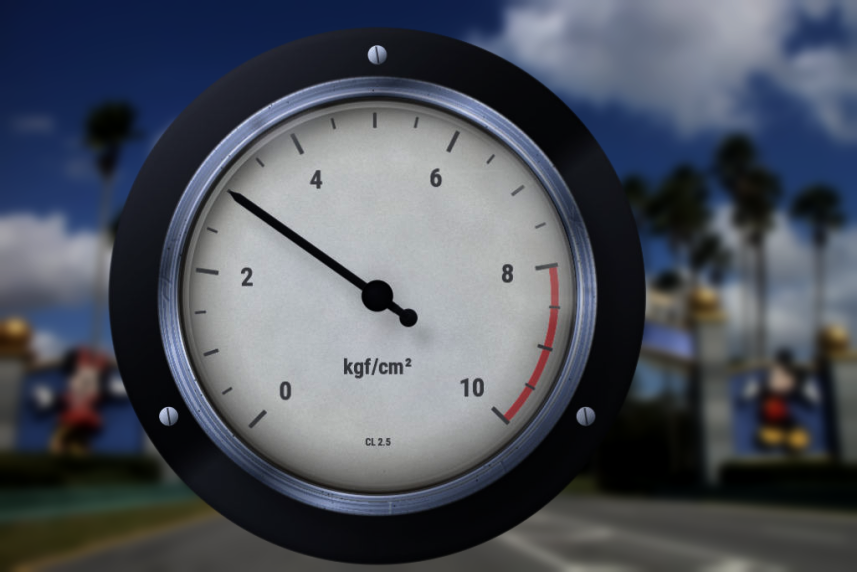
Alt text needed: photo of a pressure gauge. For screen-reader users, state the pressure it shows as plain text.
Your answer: 3 kg/cm²
